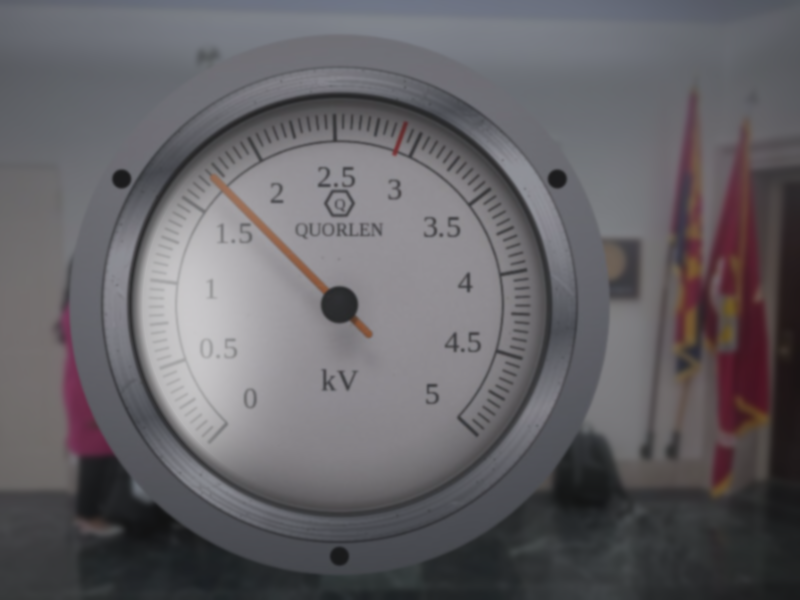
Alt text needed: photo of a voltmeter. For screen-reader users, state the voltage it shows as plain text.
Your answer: 1.7 kV
